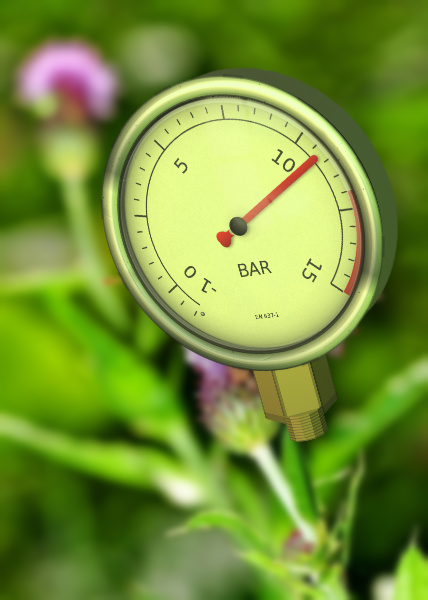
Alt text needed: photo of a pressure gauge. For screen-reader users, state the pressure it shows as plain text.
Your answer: 10.75 bar
